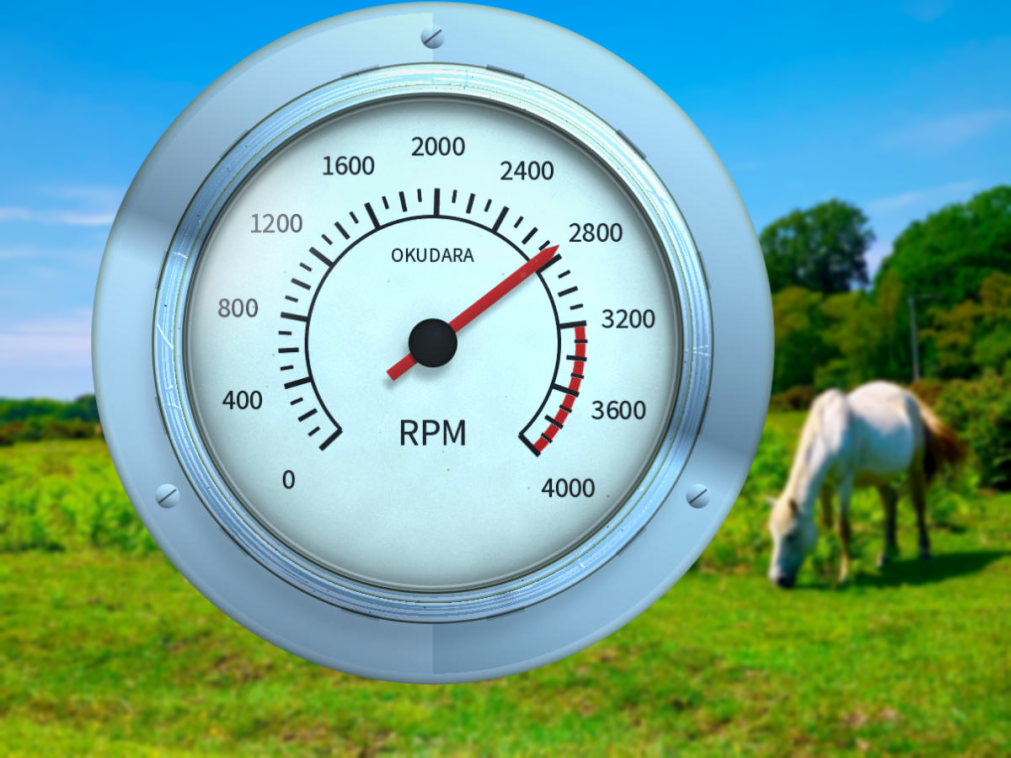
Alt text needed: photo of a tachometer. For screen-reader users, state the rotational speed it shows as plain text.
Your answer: 2750 rpm
